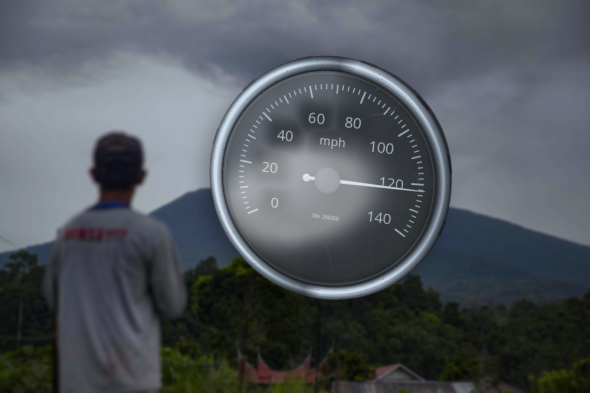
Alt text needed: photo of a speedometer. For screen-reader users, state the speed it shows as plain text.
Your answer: 122 mph
